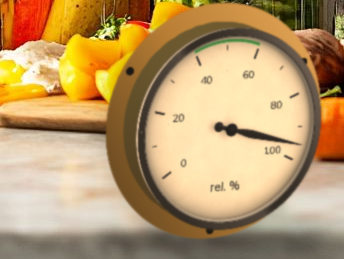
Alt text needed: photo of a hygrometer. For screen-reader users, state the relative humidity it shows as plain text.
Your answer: 95 %
